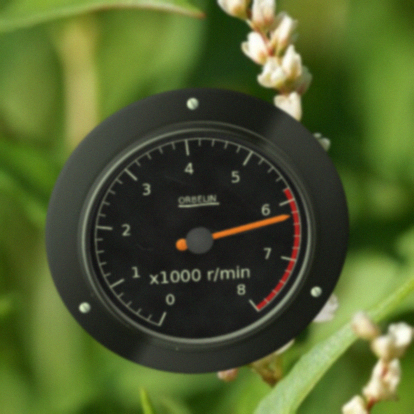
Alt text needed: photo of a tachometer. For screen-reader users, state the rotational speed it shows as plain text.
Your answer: 6200 rpm
